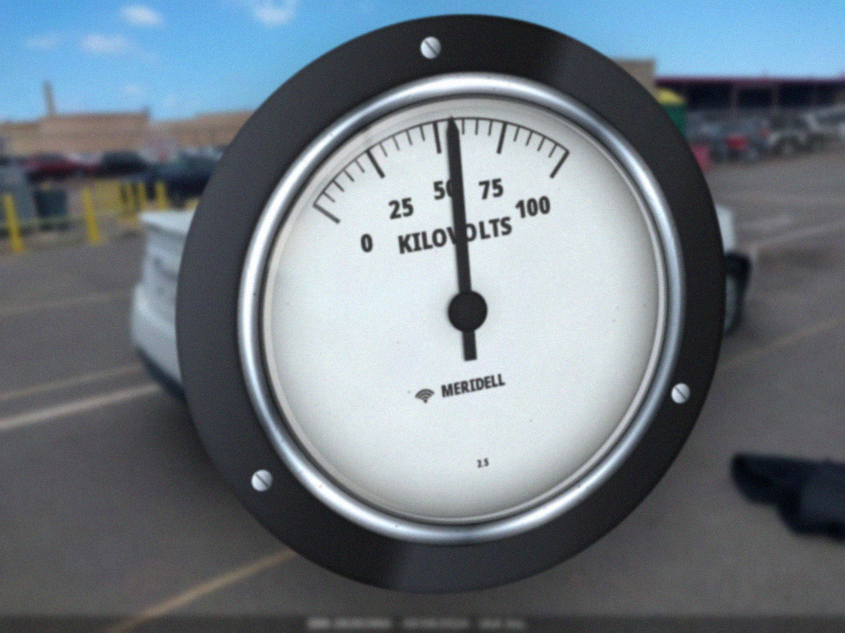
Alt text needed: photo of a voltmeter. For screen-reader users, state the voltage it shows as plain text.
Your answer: 55 kV
